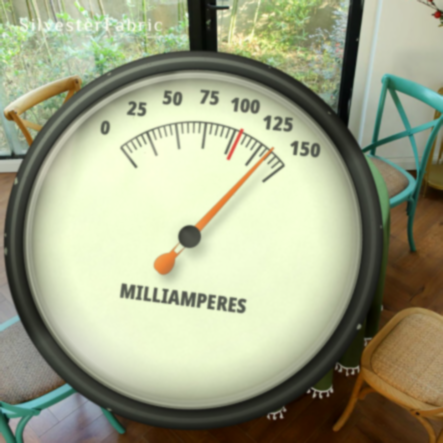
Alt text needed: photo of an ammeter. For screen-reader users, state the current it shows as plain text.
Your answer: 135 mA
